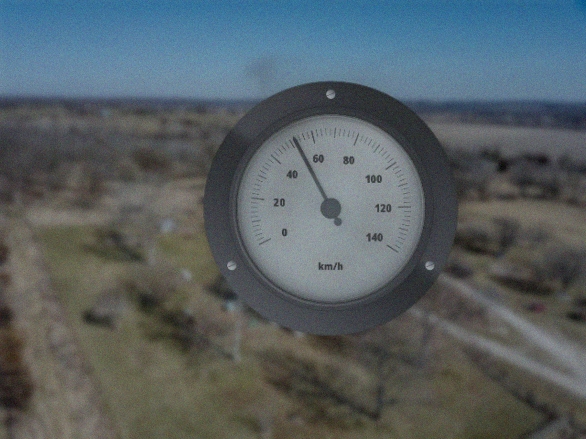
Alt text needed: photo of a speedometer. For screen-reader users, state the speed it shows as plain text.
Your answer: 52 km/h
